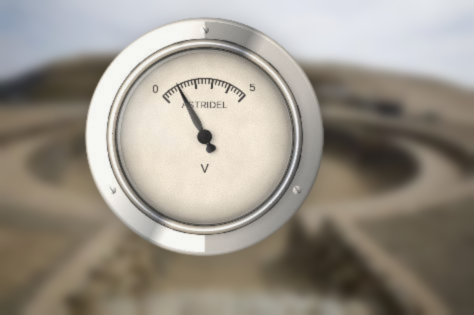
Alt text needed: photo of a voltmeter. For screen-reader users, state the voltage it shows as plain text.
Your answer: 1 V
